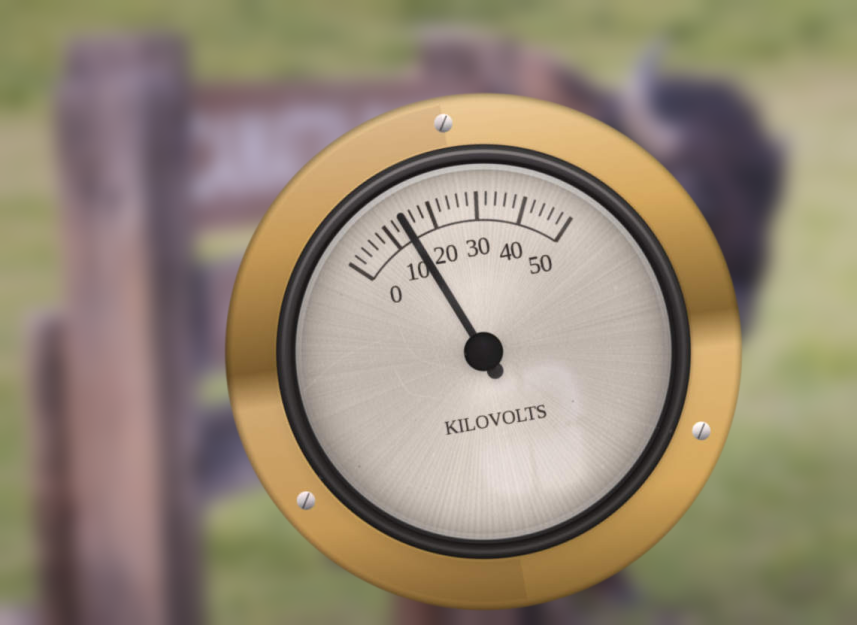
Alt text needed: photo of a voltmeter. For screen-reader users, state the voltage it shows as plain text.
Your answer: 14 kV
